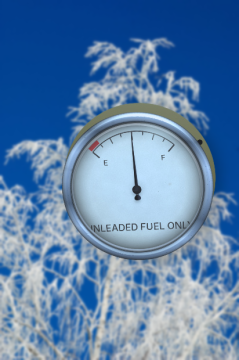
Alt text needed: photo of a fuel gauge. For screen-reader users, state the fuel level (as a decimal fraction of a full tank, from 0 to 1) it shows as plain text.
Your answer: 0.5
